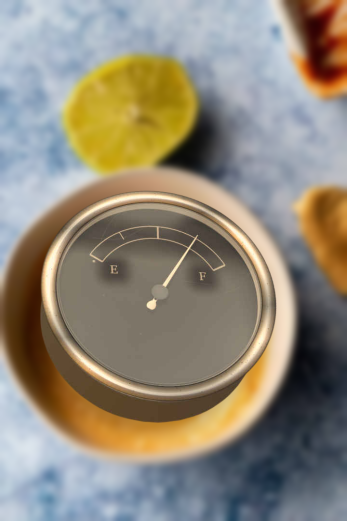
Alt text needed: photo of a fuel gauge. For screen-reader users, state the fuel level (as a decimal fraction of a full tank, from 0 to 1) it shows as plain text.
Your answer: 0.75
